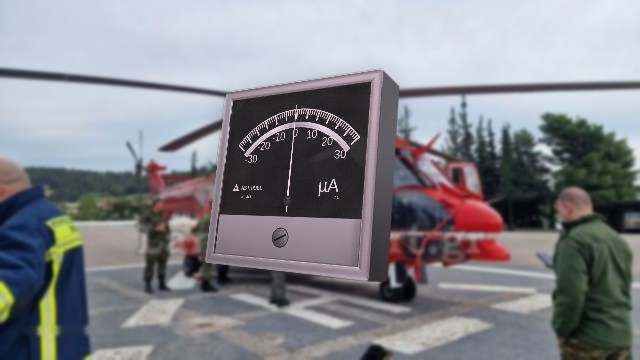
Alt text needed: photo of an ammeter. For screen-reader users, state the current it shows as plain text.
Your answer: 0 µA
